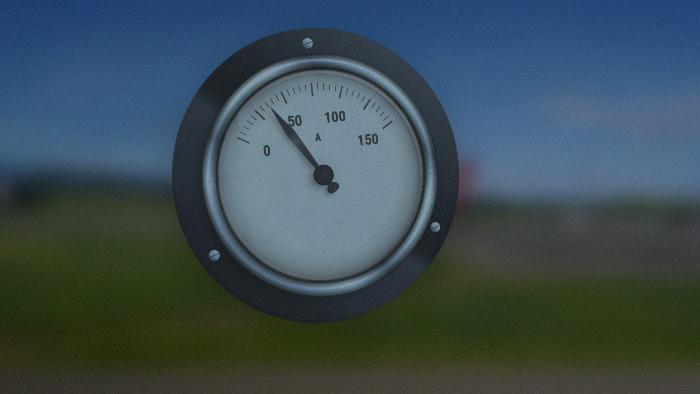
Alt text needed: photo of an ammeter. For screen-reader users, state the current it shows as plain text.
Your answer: 35 A
